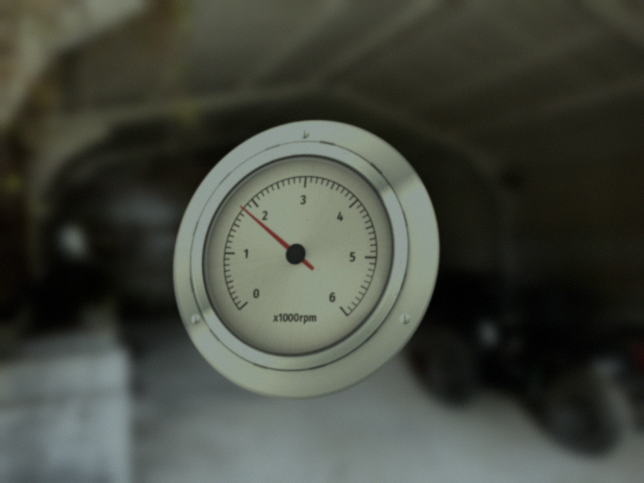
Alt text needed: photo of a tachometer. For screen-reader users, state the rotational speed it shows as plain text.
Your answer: 1800 rpm
